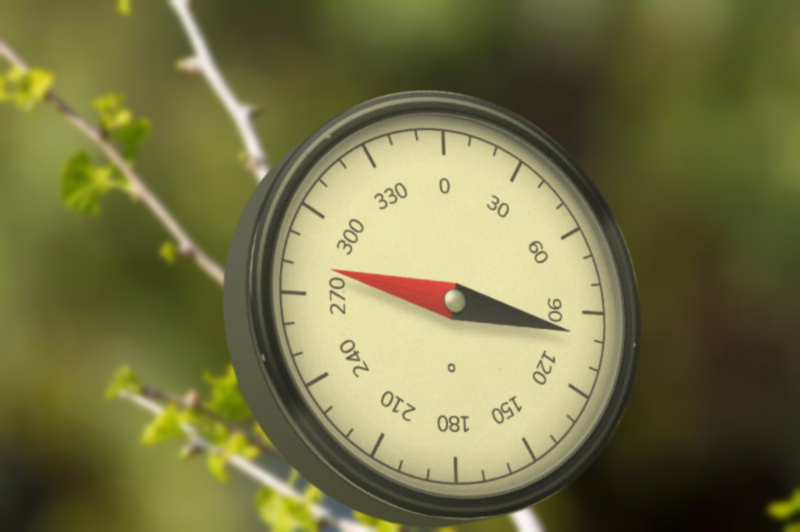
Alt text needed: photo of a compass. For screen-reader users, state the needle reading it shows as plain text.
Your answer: 280 °
